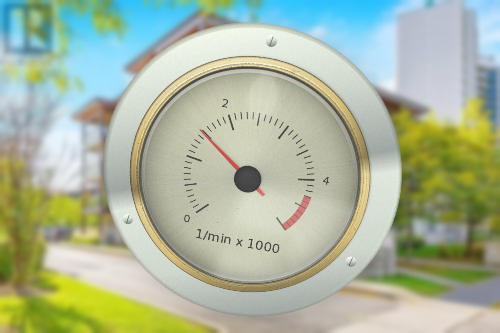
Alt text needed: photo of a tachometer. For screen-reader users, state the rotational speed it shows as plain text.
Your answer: 1500 rpm
